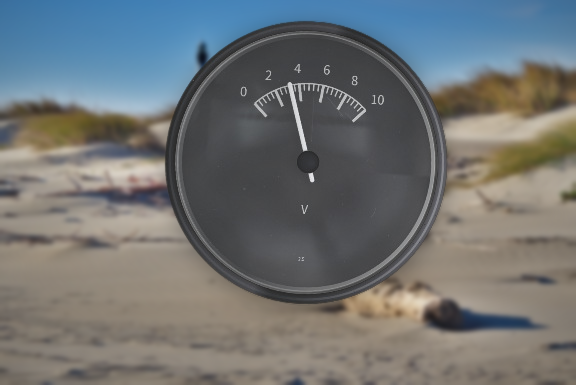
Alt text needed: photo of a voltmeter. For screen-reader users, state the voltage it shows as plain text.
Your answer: 3.2 V
